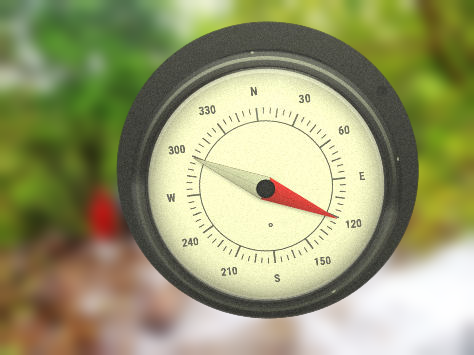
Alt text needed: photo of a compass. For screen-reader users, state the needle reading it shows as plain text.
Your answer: 120 °
